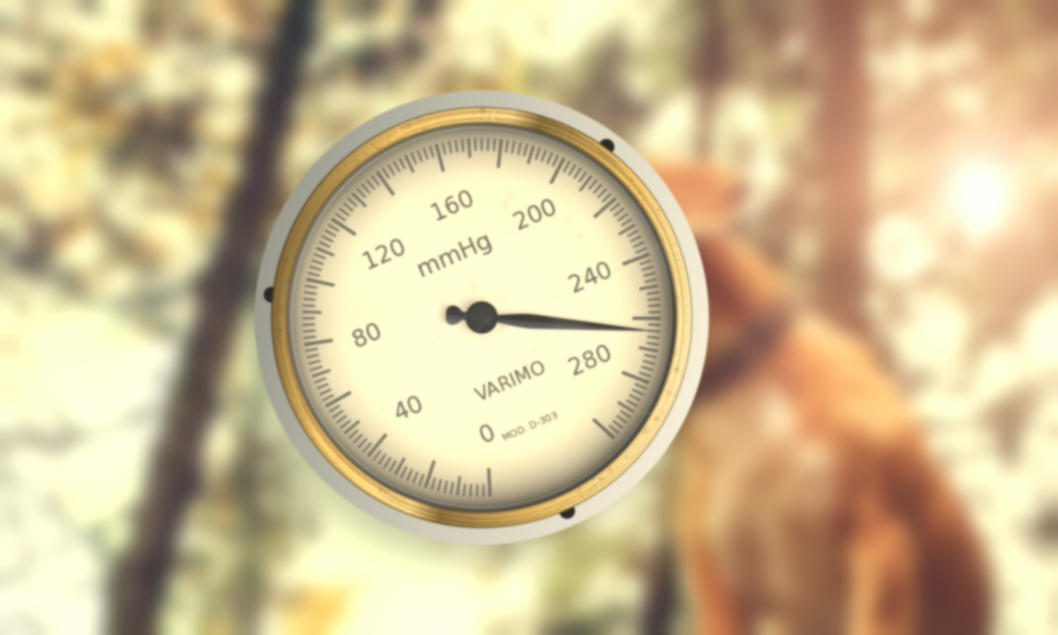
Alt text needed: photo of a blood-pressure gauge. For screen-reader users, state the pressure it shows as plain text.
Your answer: 264 mmHg
